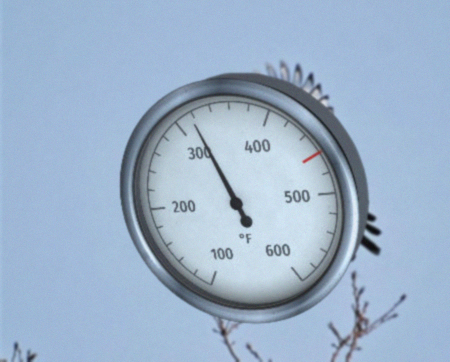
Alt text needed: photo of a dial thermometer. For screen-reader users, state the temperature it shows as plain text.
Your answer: 320 °F
